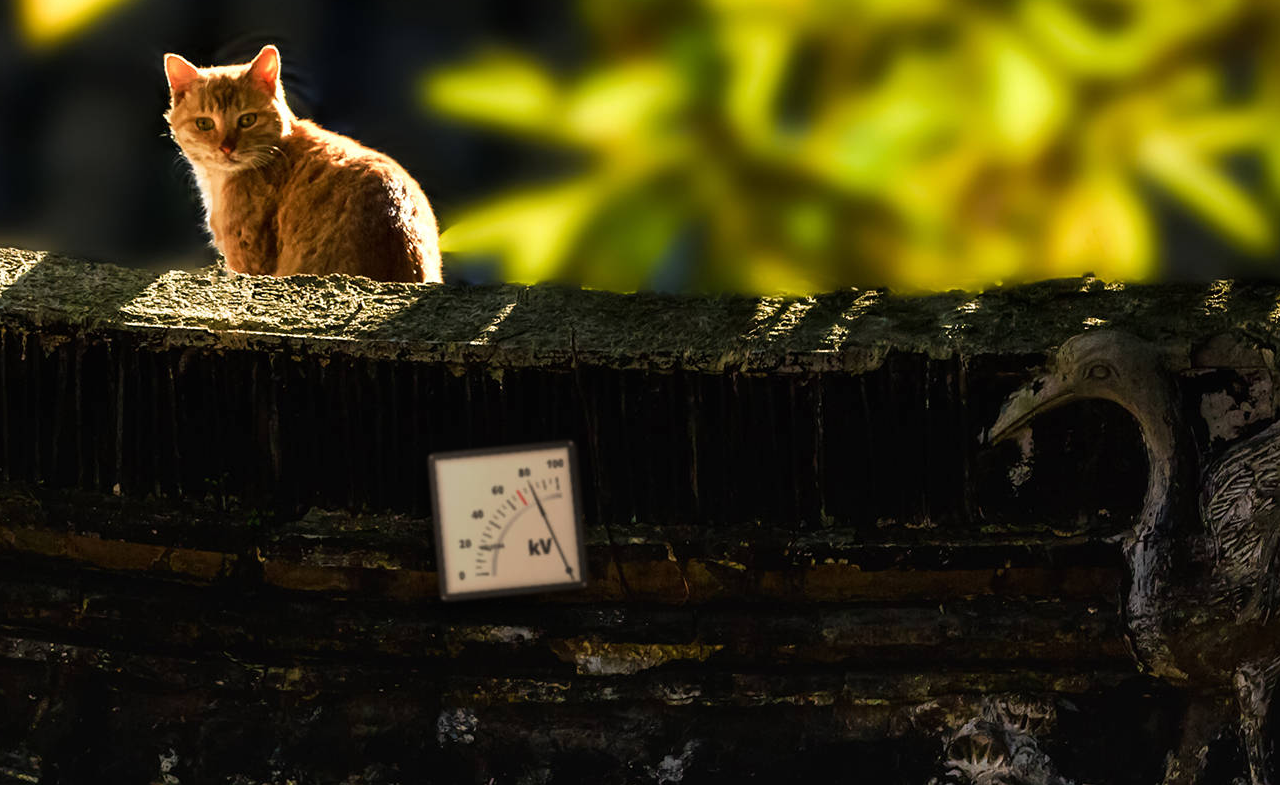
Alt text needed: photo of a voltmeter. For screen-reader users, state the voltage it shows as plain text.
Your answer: 80 kV
